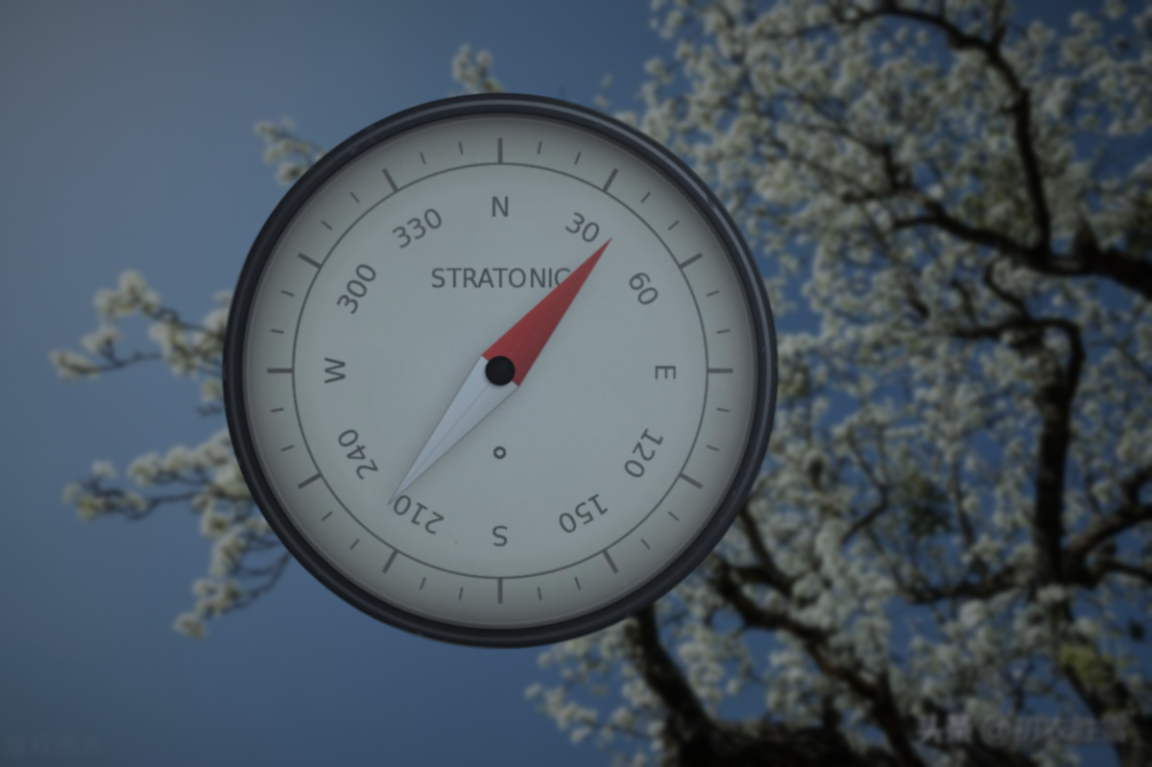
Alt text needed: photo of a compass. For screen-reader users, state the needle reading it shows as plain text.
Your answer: 40 °
